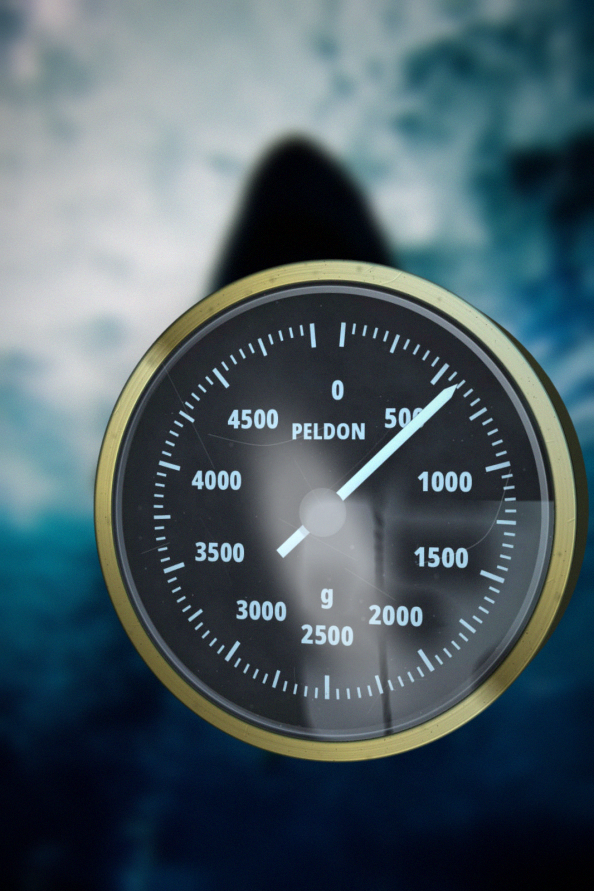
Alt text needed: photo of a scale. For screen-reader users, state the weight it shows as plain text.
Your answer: 600 g
